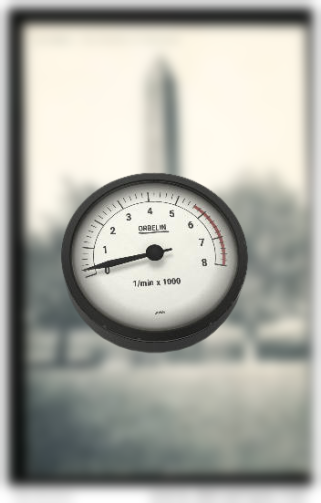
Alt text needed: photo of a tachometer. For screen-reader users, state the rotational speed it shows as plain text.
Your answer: 200 rpm
